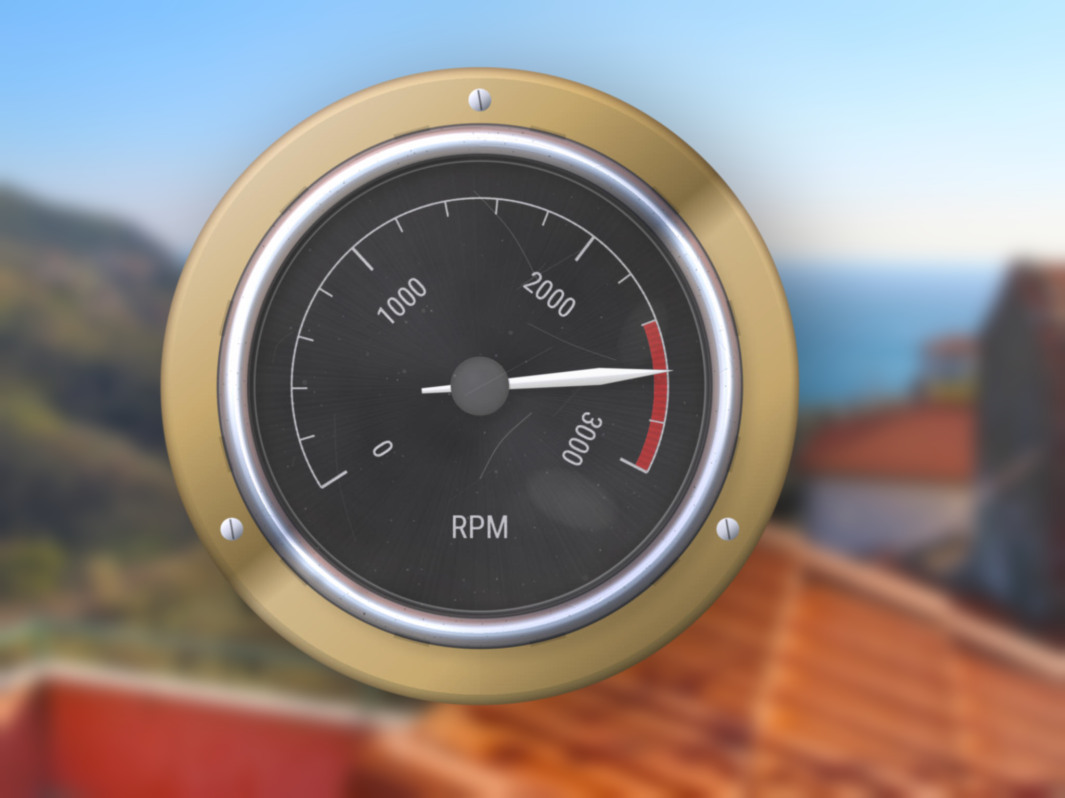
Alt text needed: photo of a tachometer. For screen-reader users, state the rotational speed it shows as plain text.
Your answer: 2600 rpm
